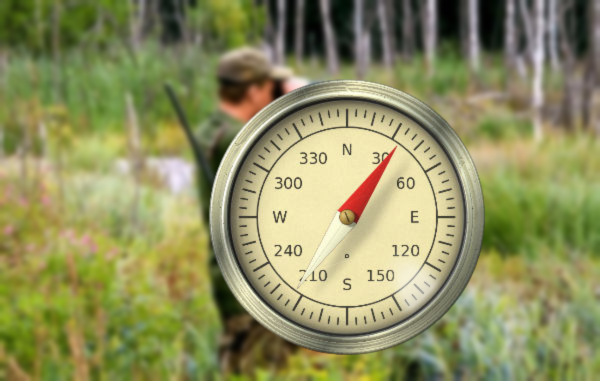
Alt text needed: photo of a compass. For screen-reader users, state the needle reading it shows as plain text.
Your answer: 35 °
